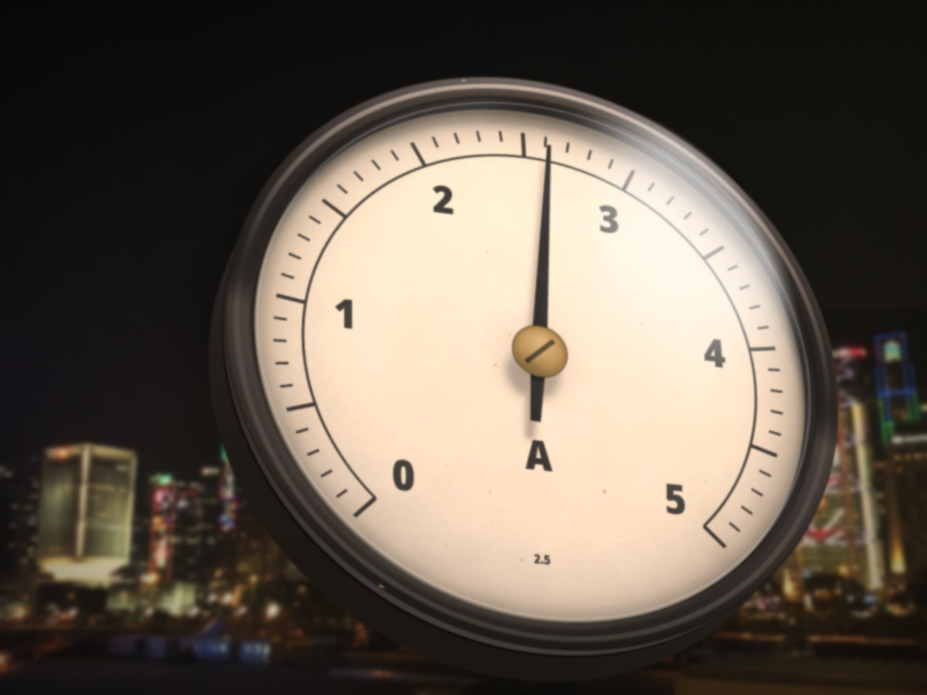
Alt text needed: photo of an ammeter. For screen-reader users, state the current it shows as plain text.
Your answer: 2.6 A
